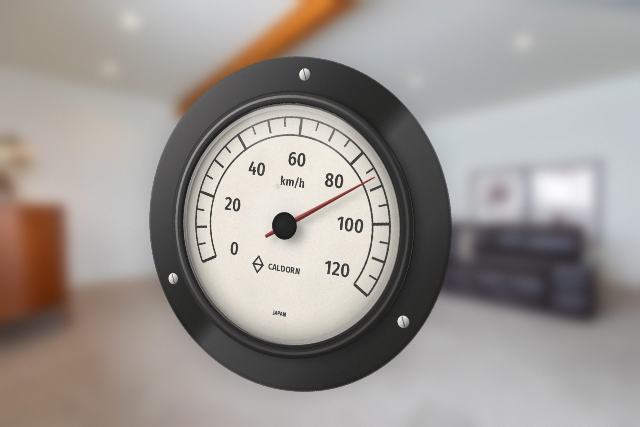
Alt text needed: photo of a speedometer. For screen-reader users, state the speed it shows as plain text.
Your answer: 87.5 km/h
